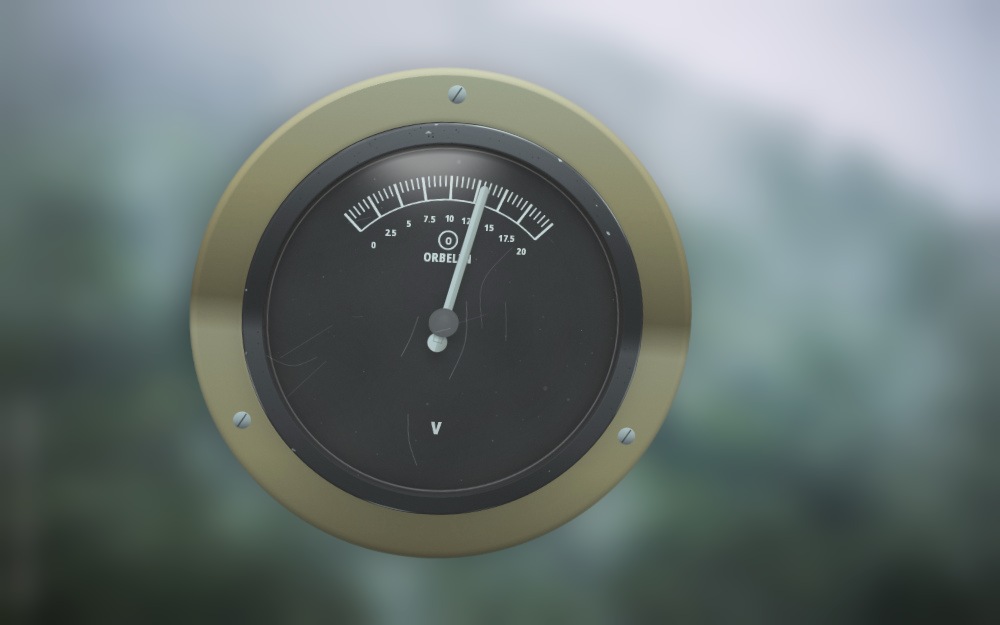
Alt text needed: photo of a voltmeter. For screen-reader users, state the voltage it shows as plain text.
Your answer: 13 V
